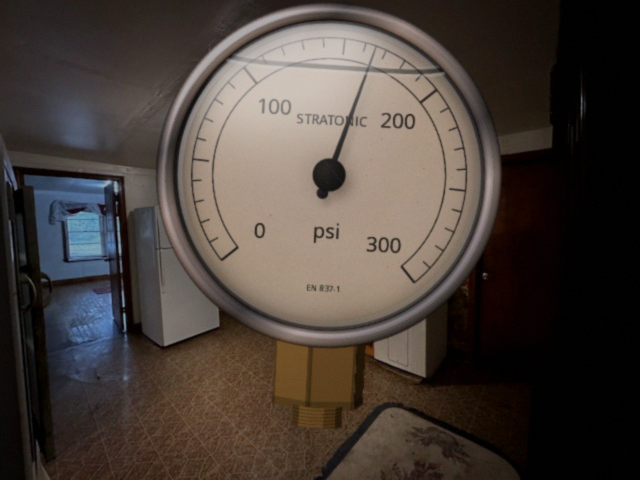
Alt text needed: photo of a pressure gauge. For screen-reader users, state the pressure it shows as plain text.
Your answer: 165 psi
